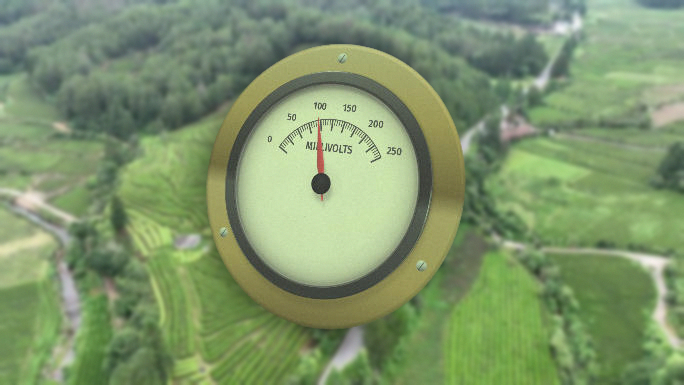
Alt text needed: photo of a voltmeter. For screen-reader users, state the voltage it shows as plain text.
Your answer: 100 mV
